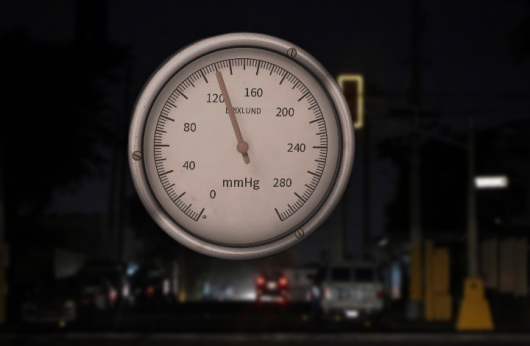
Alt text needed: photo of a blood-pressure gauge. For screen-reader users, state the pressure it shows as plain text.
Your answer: 130 mmHg
